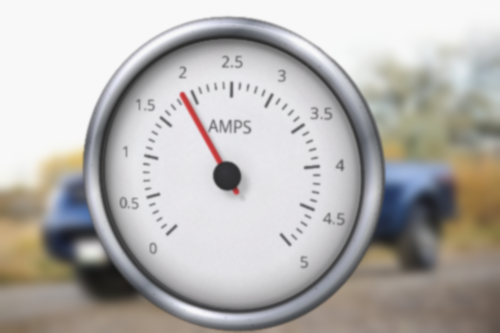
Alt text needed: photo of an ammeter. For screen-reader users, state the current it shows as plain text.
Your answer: 1.9 A
